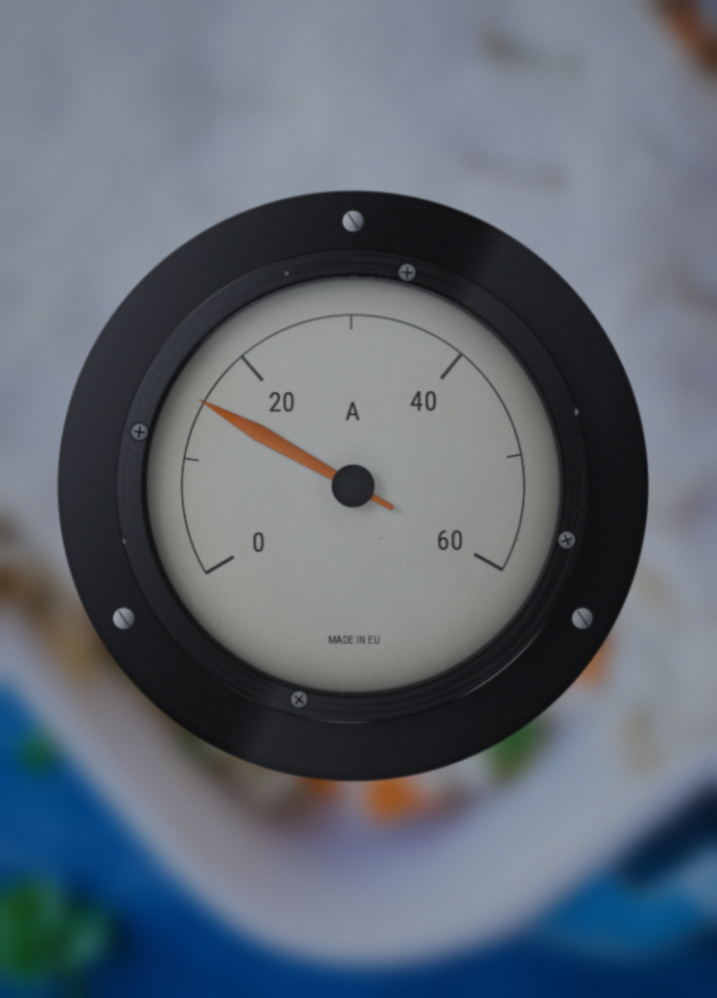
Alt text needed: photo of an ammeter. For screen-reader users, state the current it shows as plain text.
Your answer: 15 A
